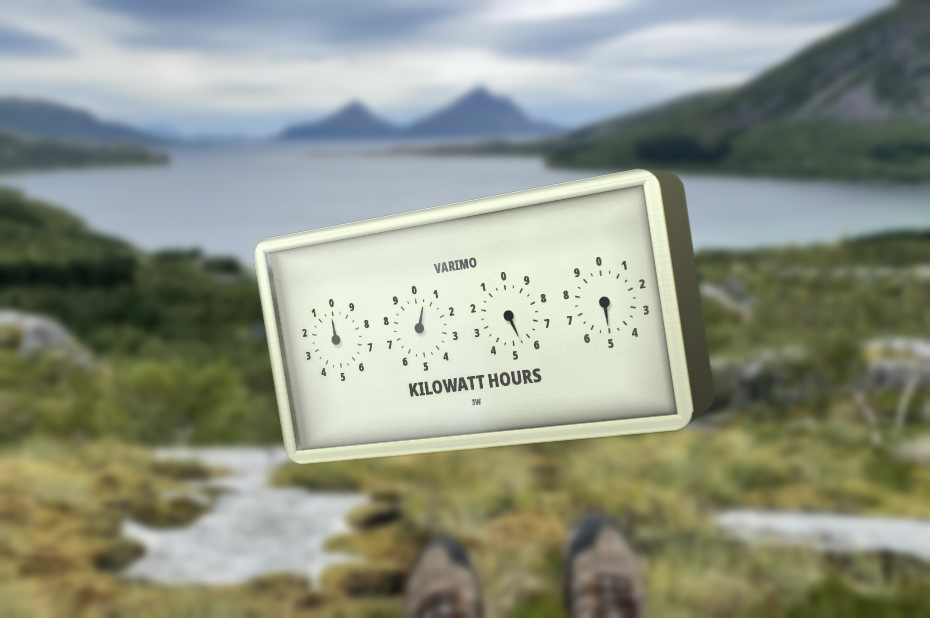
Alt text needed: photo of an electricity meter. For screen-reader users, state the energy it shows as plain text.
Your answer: 55 kWh
